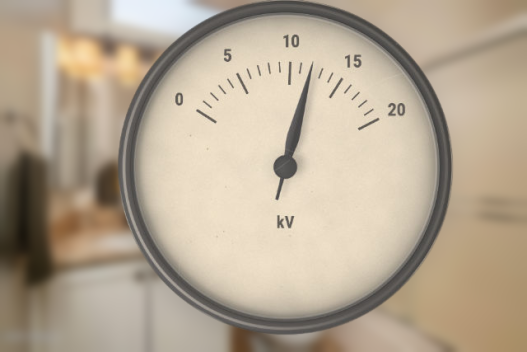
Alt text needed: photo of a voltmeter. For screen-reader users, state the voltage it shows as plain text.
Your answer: 12 kV
